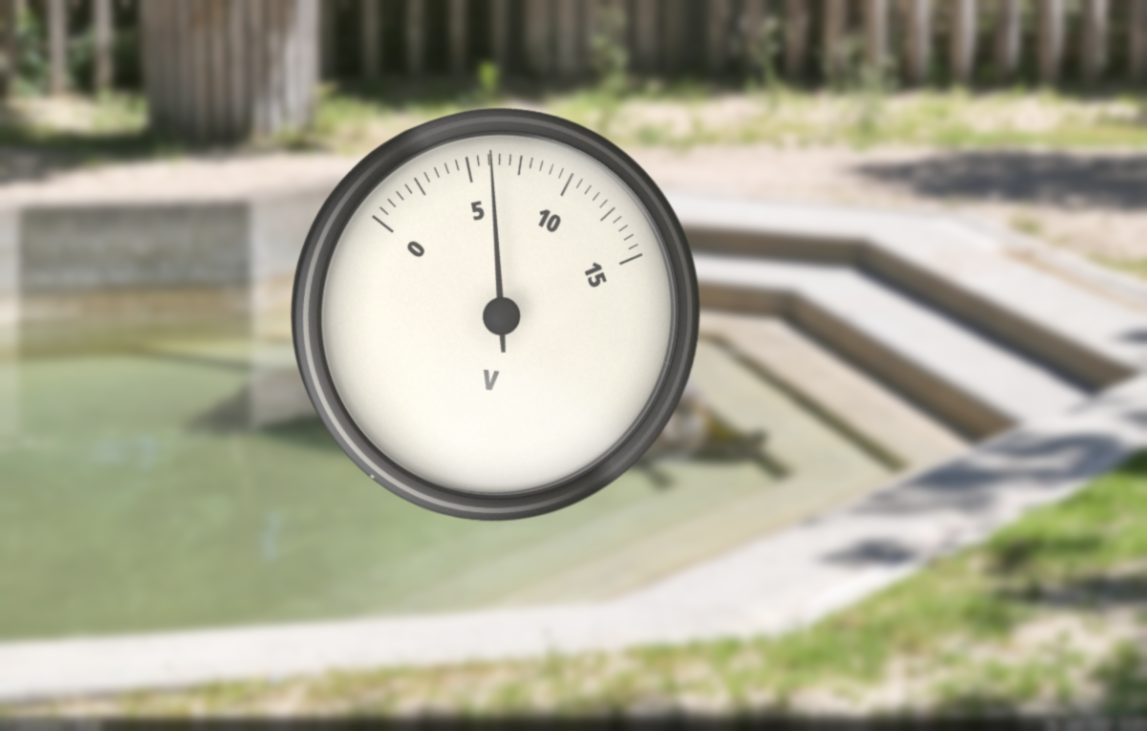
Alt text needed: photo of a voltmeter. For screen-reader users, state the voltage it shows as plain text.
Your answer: 6 V
